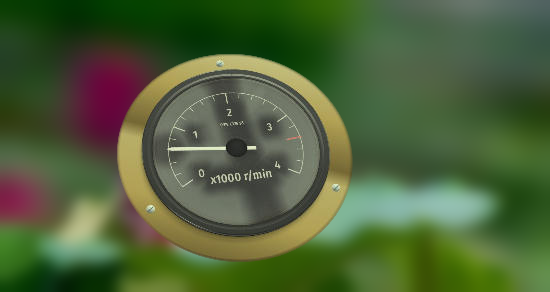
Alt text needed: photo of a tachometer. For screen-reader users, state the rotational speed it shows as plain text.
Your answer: 600 rpm
